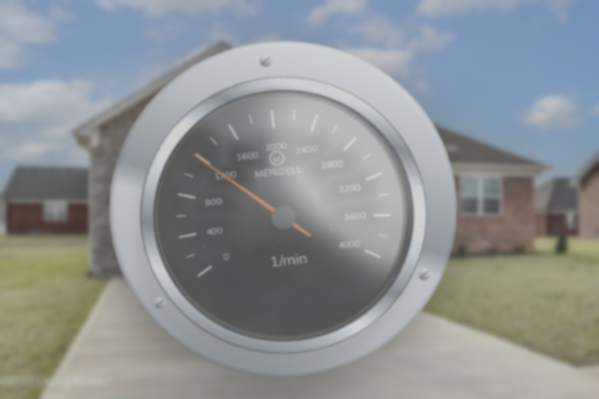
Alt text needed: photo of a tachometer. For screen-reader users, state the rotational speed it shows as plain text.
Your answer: 1200 rpm
